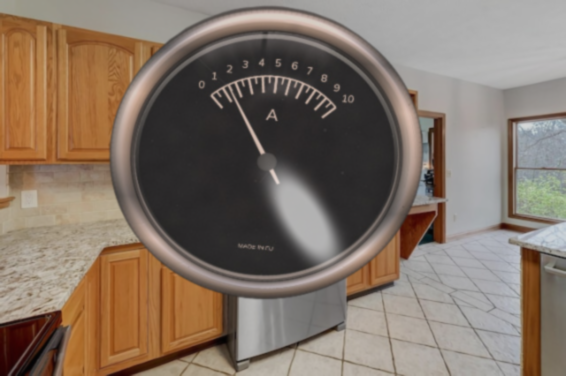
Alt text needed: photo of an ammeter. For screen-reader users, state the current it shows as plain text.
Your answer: 1.5 A
